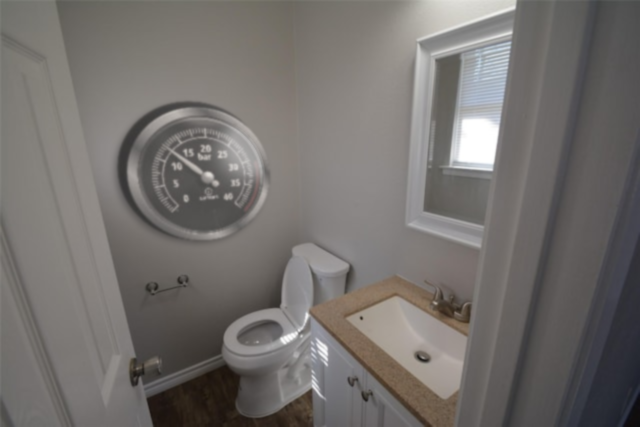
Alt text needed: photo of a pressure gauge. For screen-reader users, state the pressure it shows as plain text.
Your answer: 12.5 bar
